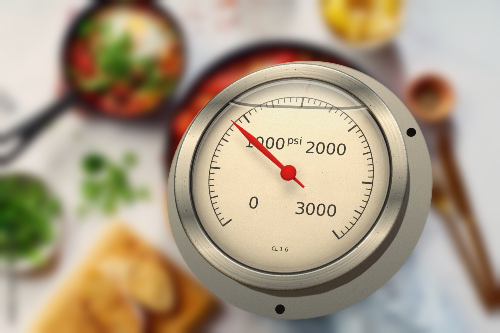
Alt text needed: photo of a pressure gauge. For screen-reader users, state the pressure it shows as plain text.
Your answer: 900 psi
